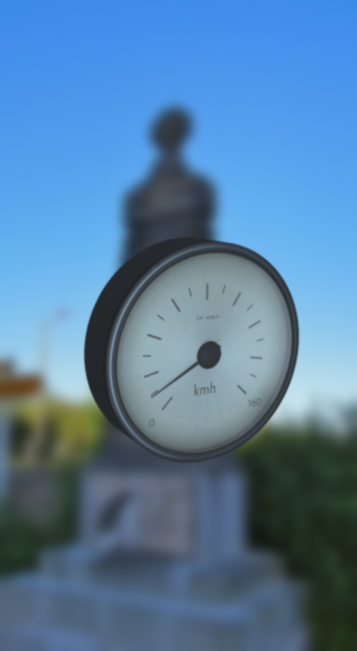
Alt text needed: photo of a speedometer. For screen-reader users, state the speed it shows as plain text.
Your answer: 10 km/h
